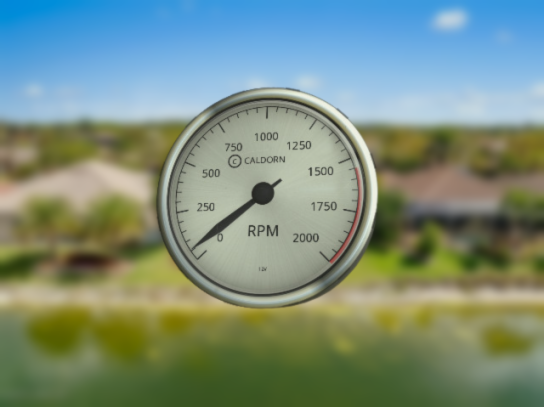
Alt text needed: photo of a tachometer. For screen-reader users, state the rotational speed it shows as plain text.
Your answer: 50 rpm
